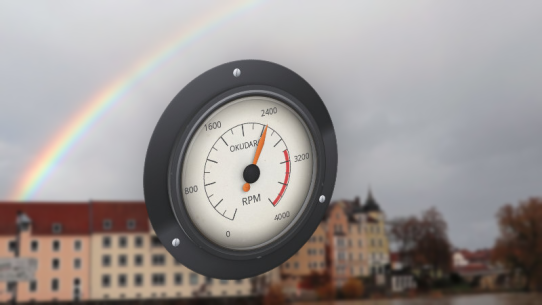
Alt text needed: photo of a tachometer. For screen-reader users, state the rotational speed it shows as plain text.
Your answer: 2400 rpm
